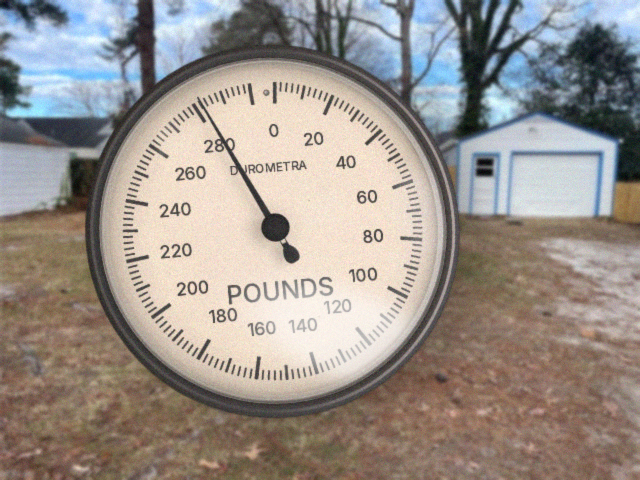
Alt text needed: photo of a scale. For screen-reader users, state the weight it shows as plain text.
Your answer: 282 lb
